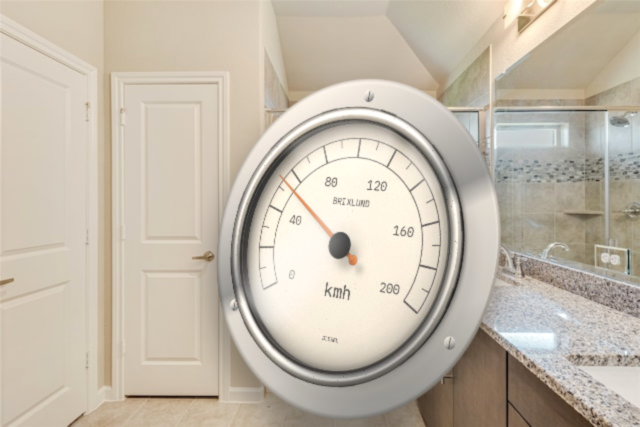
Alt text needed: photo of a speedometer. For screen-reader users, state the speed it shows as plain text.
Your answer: 55 km/h
